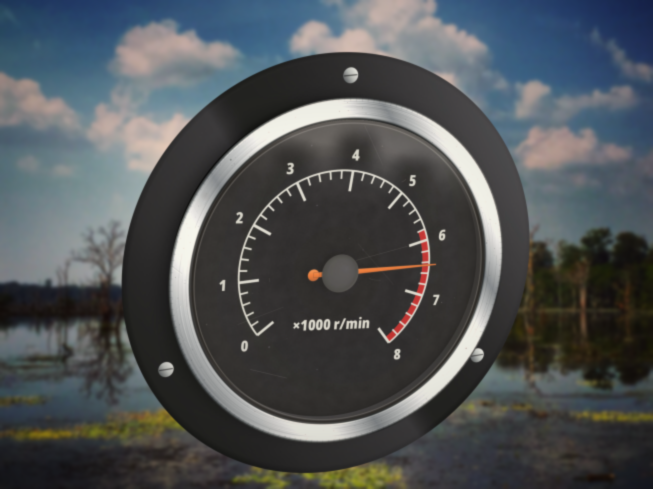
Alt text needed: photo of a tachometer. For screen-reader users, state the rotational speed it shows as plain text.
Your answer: 6400 rpm
